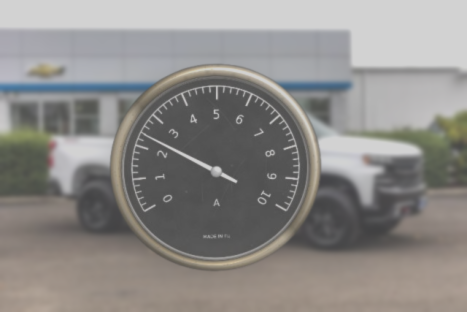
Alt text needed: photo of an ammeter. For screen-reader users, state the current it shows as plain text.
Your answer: 2.4 A
